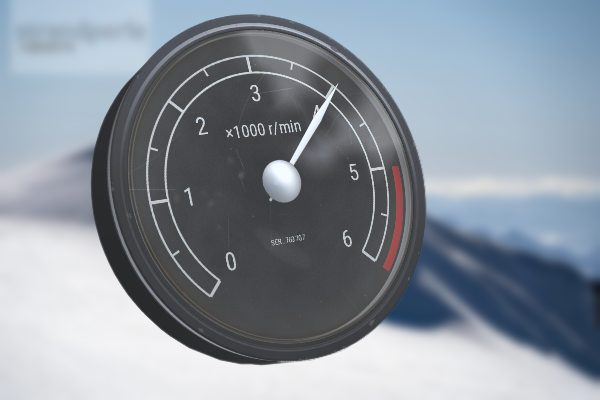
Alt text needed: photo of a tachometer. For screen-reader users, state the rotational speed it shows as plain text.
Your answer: 4000 rpm
